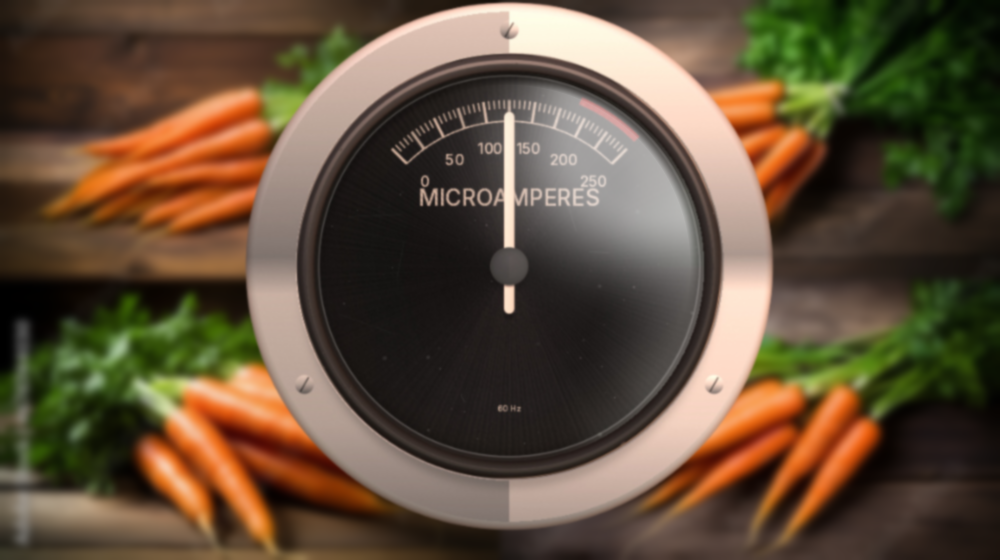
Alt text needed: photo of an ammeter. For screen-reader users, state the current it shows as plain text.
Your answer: 125 µA
